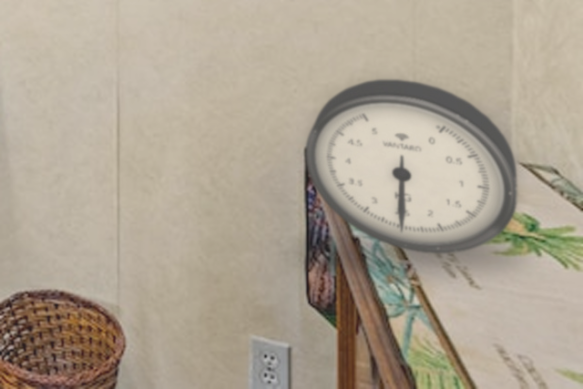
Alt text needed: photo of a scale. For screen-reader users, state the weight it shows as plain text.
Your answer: 2.5 kg
